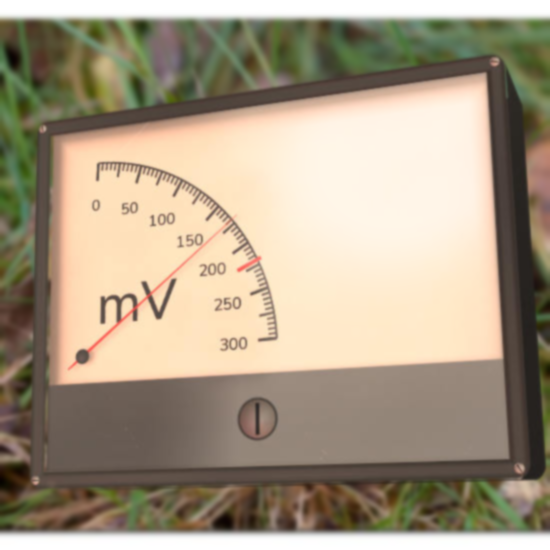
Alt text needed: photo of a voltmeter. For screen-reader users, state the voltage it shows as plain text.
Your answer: 175 mV
